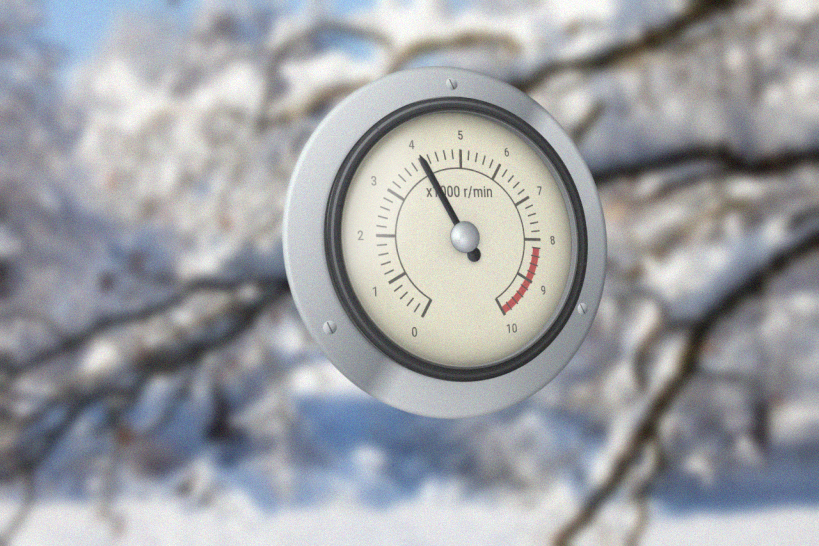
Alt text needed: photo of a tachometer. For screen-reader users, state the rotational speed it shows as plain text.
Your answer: 4000 rpm
